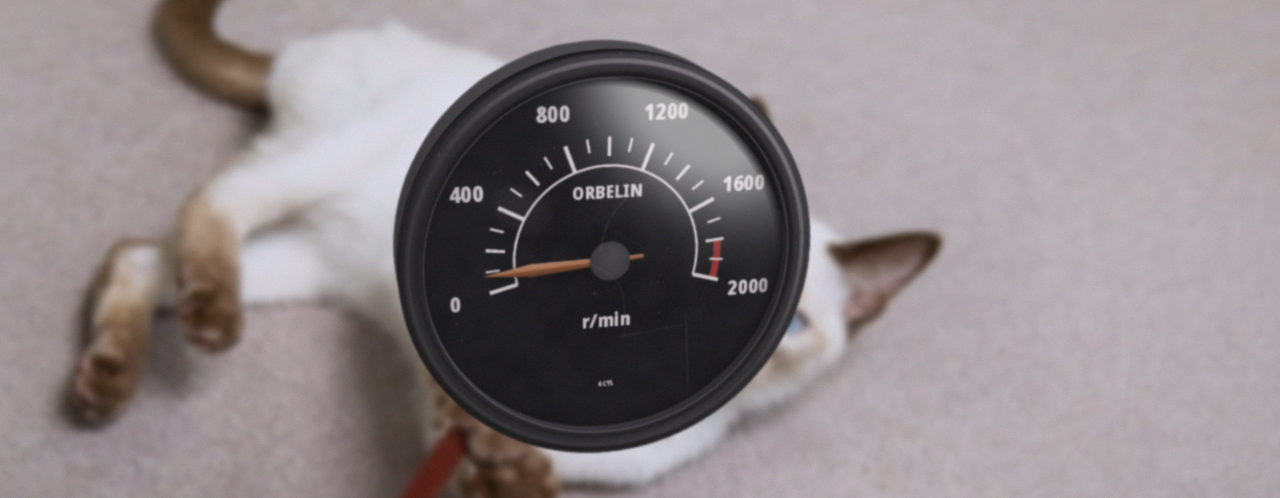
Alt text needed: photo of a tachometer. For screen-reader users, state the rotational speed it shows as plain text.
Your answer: 100 rpm
